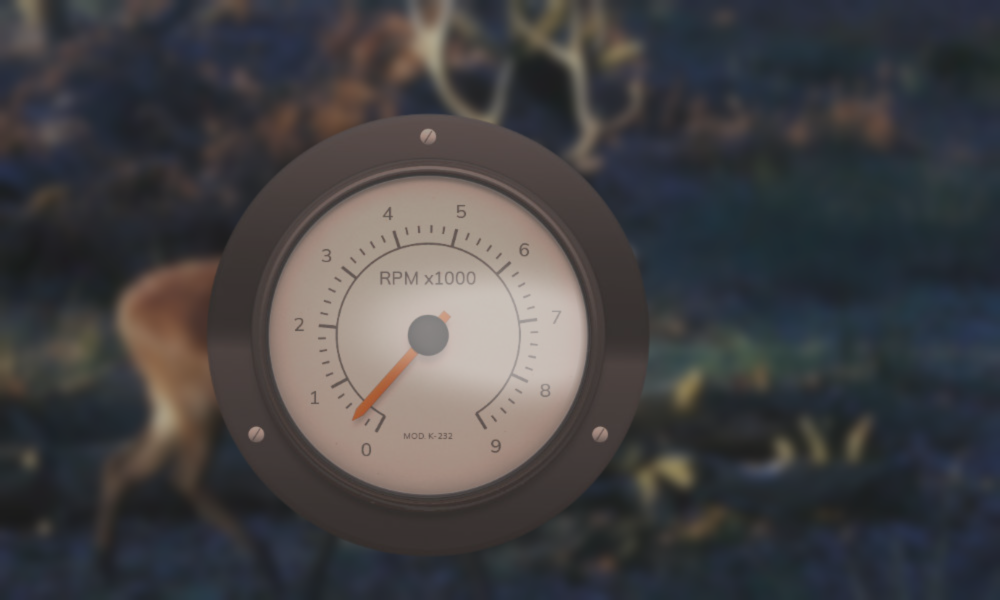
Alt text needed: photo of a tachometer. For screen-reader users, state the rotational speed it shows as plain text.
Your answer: 400 rpm
